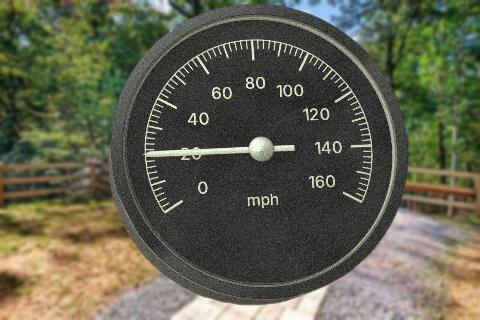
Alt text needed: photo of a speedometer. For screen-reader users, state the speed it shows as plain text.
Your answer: 20 mph
